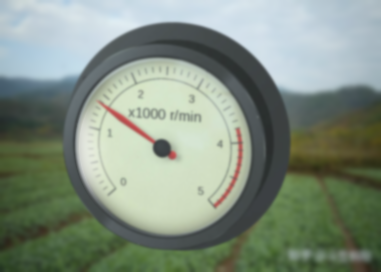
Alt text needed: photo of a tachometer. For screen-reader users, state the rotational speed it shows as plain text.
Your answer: 1400 rpm
